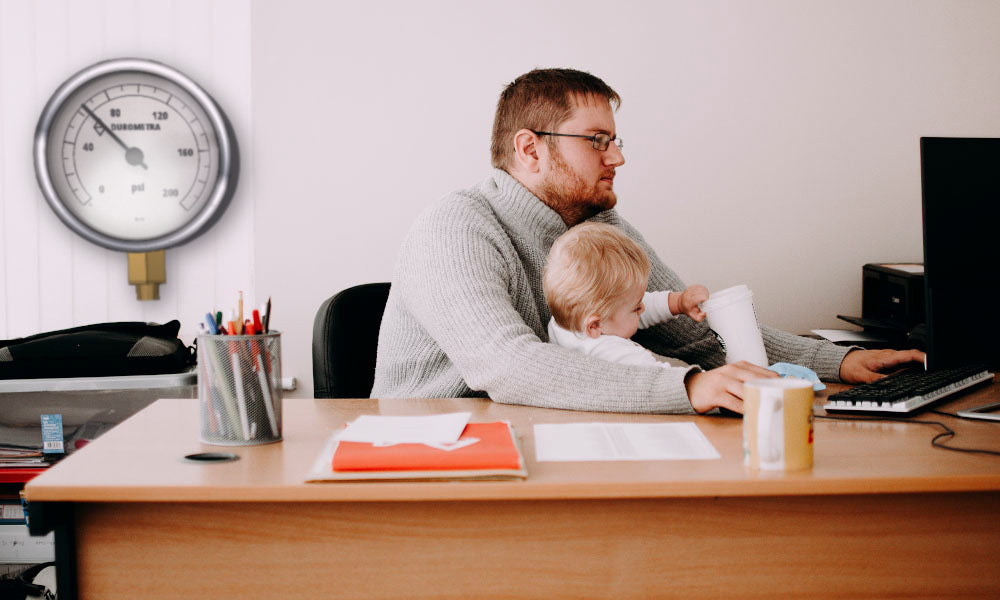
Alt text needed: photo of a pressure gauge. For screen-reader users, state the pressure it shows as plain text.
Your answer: 65 psi
